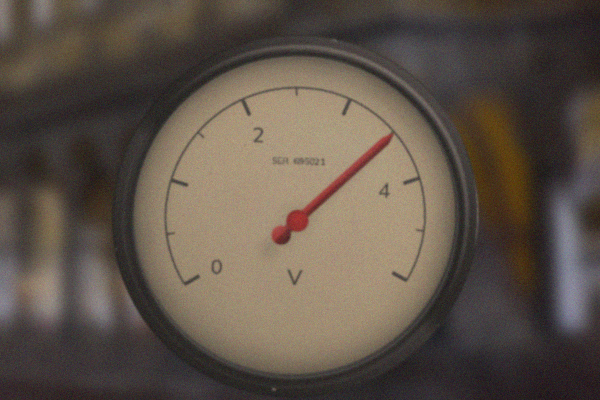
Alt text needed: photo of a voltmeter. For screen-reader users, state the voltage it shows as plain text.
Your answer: 3.5 V
